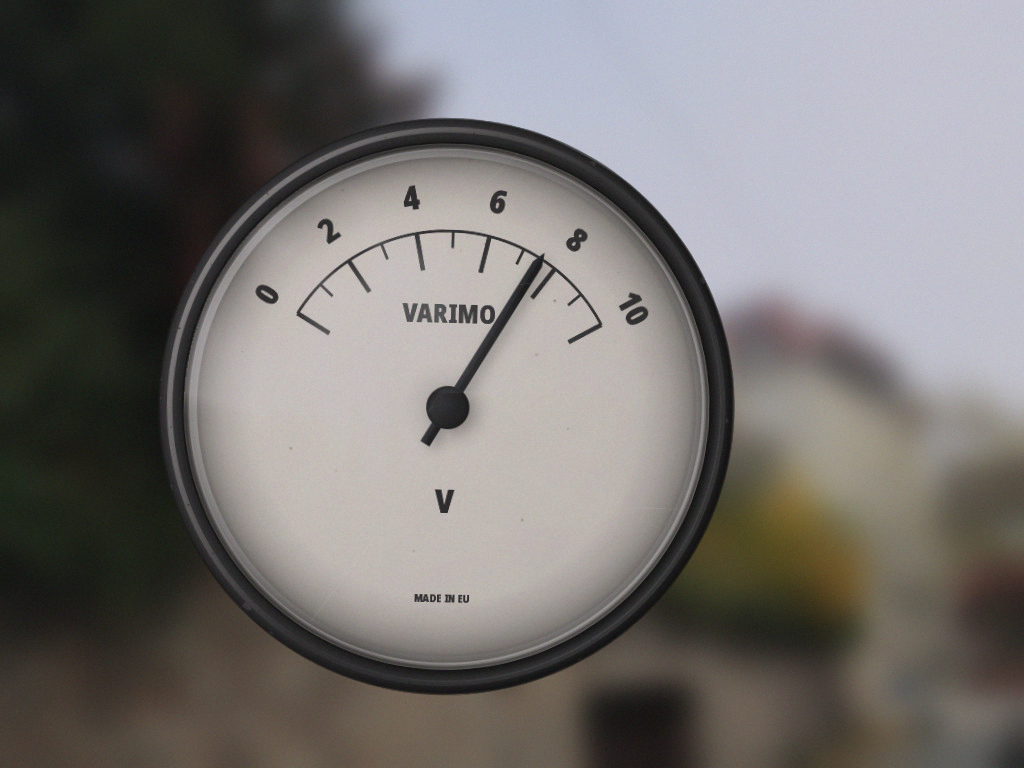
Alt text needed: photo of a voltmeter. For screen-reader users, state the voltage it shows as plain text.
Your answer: 7.5 V
